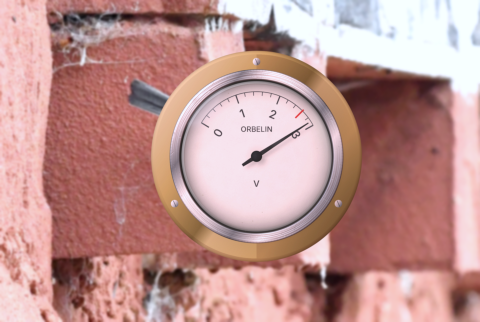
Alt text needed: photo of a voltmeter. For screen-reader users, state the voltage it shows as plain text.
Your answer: 2.9 V
